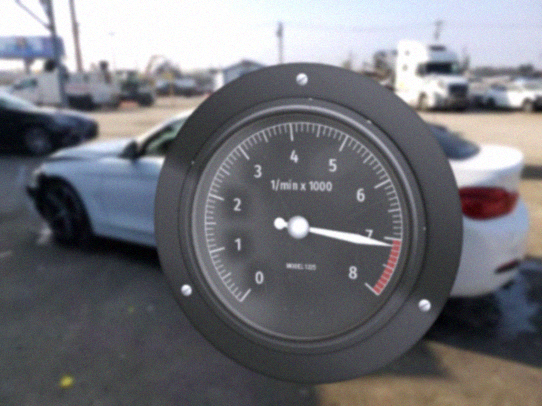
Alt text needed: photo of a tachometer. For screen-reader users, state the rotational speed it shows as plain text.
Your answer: 7100 rpm
